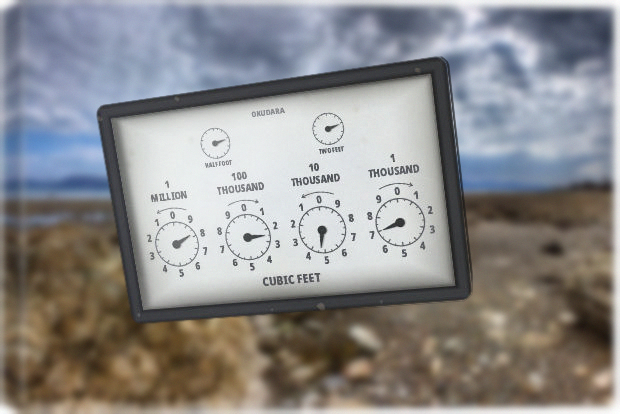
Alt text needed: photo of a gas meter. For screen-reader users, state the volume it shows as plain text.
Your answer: 824700 ft³
